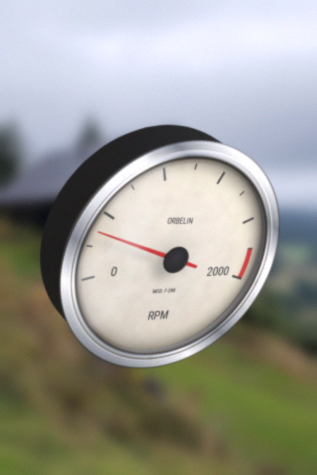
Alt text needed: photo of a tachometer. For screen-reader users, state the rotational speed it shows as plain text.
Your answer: 300 rpm
